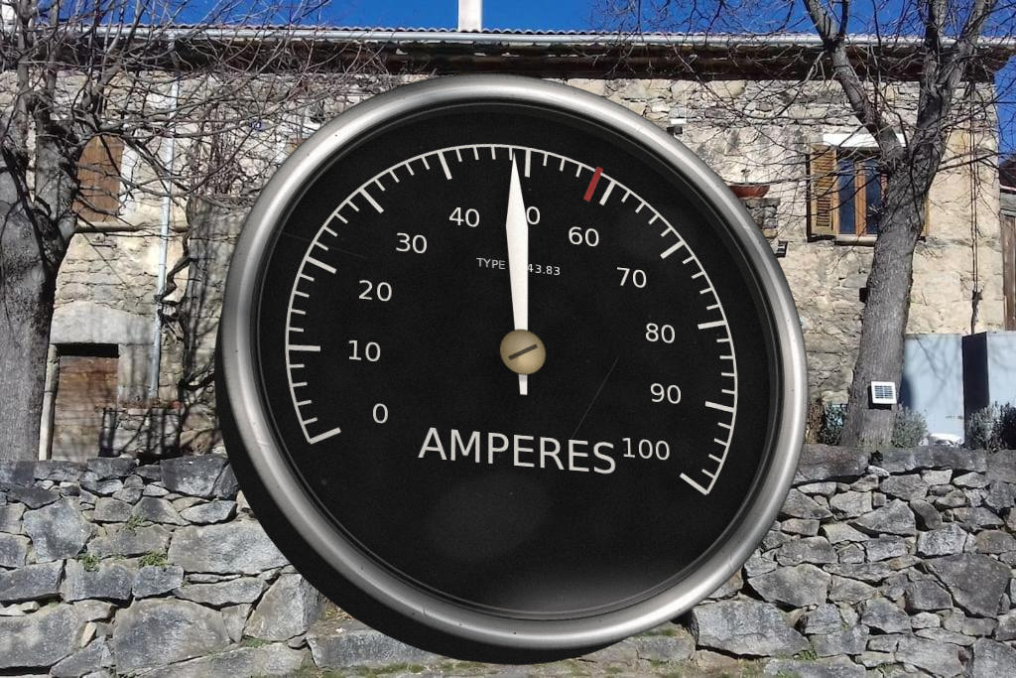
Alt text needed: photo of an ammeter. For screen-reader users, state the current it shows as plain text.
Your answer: 48 A
